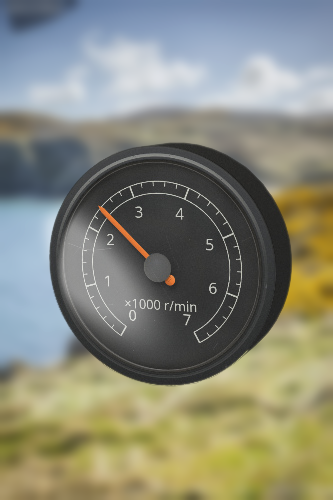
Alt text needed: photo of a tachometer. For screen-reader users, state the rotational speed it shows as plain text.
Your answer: 2400 rpm
